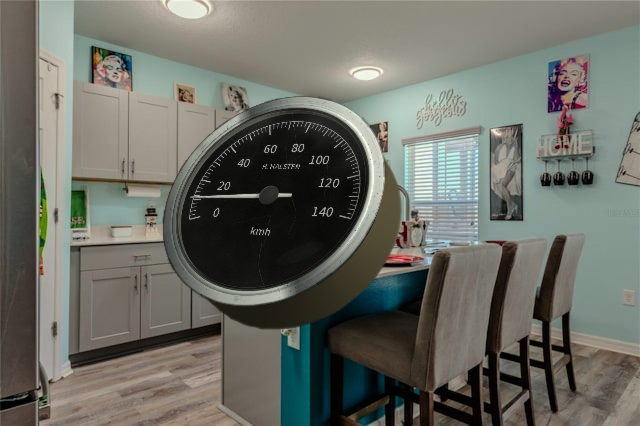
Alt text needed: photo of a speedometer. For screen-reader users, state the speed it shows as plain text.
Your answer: 10 km/h
